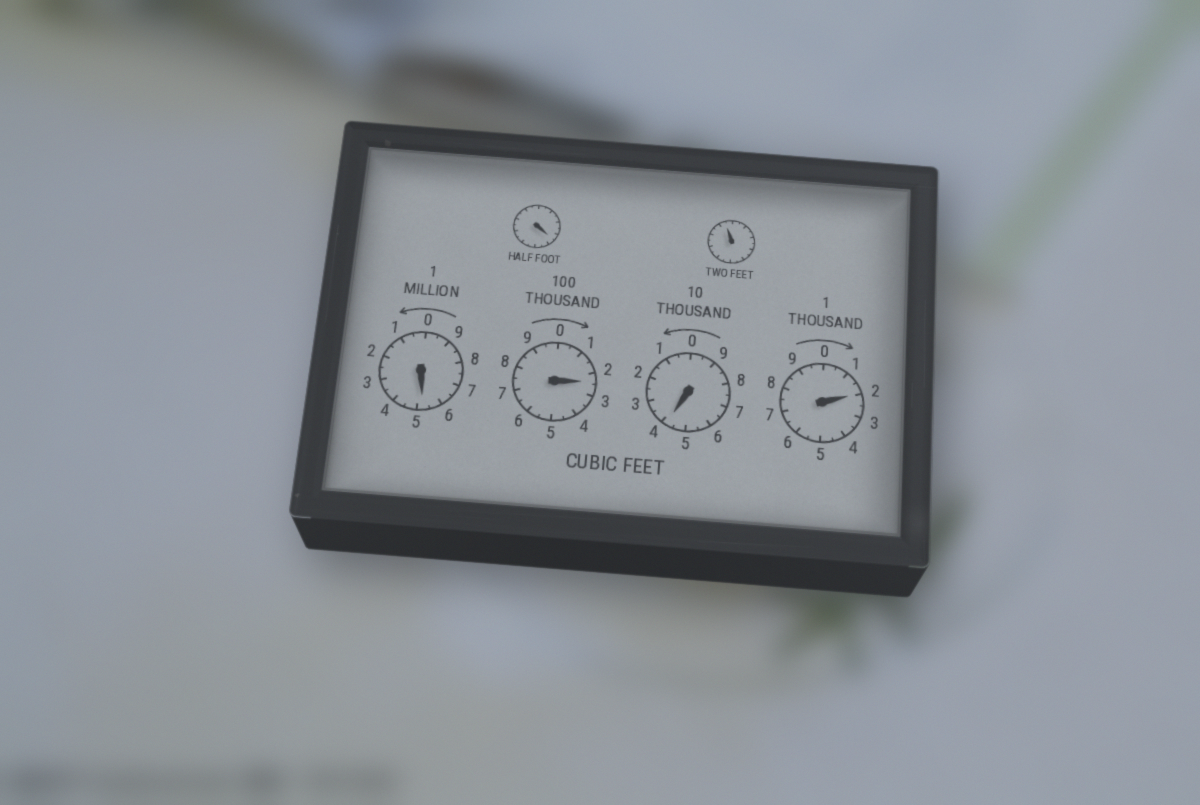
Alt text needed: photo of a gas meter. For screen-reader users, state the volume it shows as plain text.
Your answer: 524200 ft³
